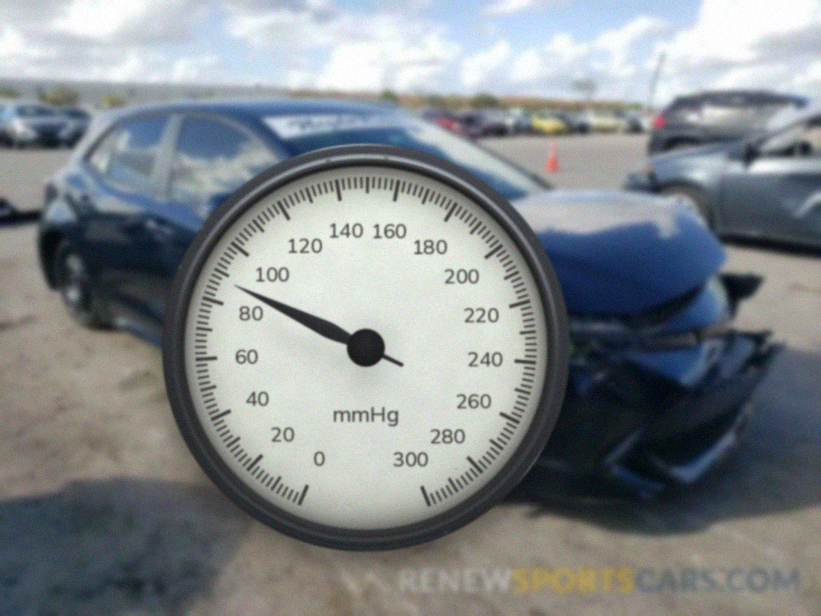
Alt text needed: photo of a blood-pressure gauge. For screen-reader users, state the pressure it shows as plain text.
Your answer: 88 mmHg
